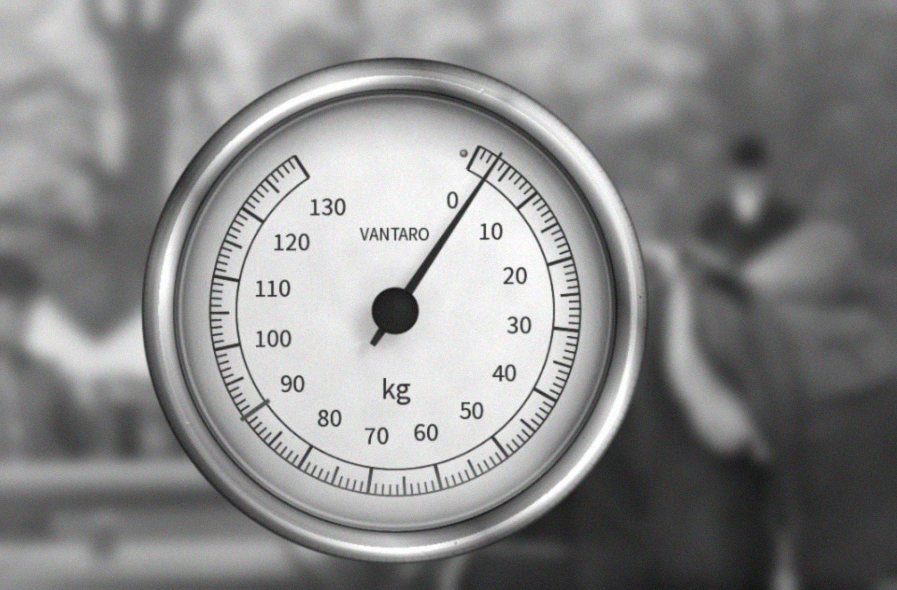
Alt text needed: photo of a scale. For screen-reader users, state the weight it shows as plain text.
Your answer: 3 kg
